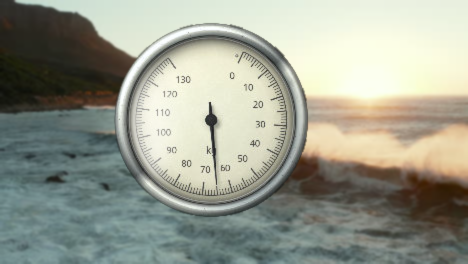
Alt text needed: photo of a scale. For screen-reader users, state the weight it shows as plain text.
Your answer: 65 kg
